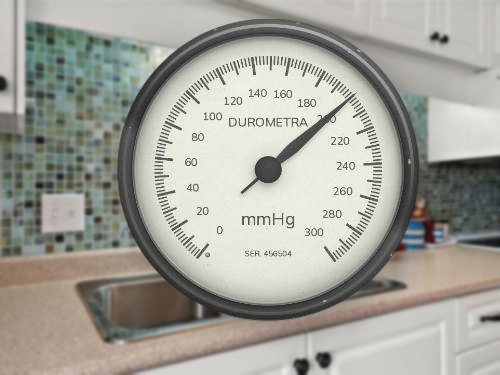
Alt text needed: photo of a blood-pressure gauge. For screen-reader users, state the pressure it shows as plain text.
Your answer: 200 mmHg
